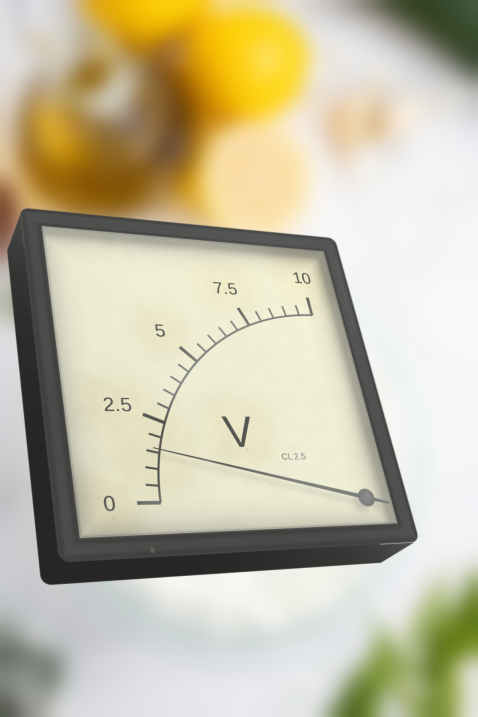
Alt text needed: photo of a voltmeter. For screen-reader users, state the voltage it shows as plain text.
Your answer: 1.5 V
